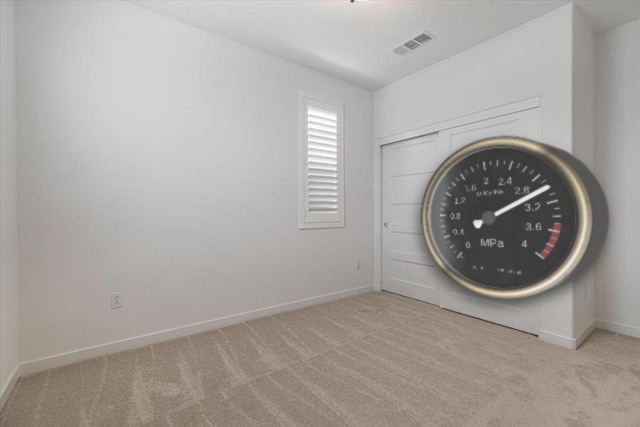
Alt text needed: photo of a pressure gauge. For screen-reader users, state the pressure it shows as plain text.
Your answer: 3 MPa
